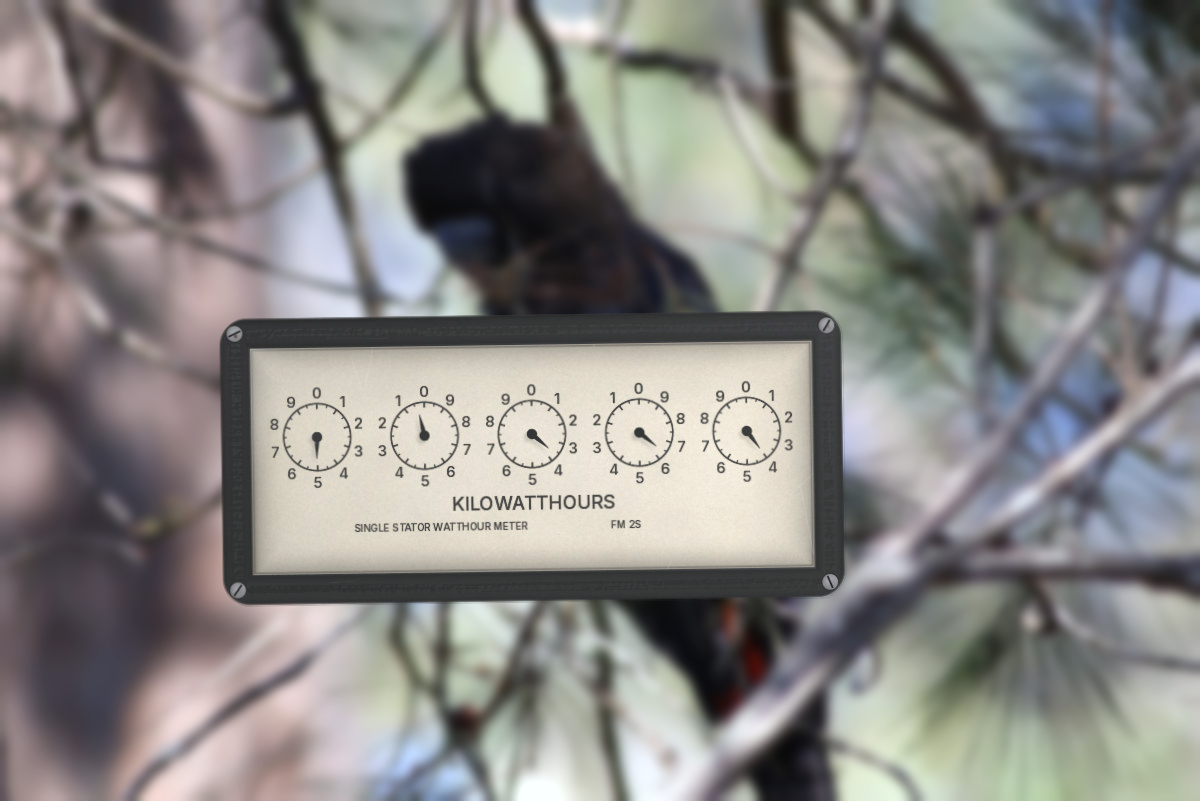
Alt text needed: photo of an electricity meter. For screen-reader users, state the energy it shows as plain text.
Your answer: 50364 kWh
